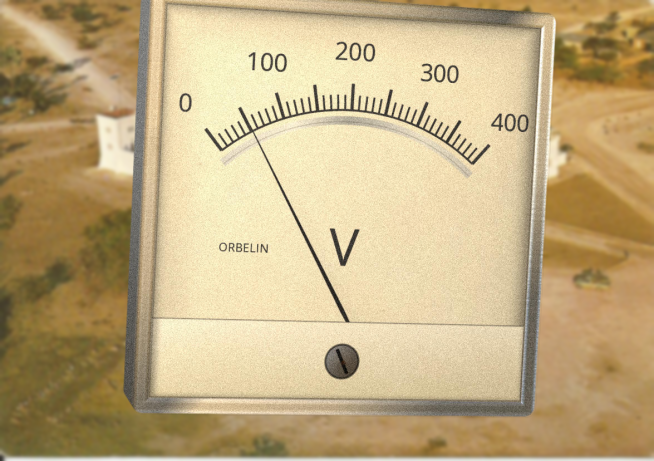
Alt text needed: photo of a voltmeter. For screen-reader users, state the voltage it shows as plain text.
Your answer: 50 V
